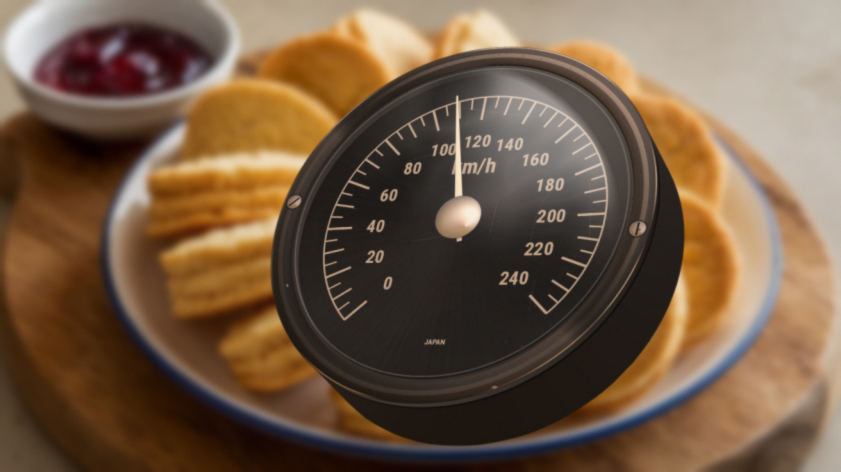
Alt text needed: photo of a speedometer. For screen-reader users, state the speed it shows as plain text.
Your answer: 110 km/h
